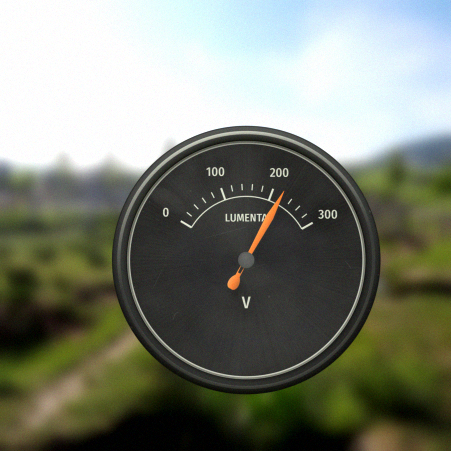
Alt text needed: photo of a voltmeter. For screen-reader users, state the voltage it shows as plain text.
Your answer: 220 V
